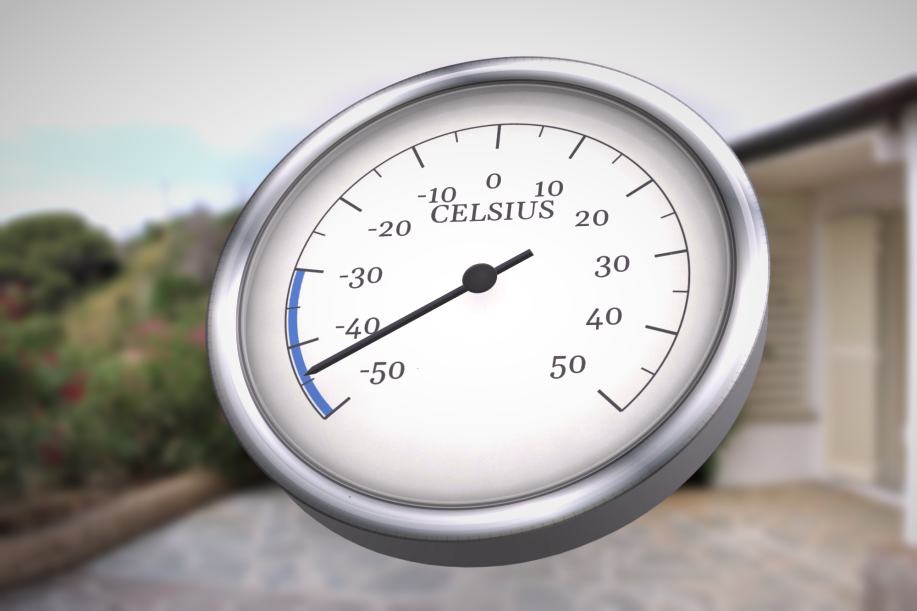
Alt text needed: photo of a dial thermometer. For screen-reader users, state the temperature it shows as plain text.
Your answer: -45 °C
